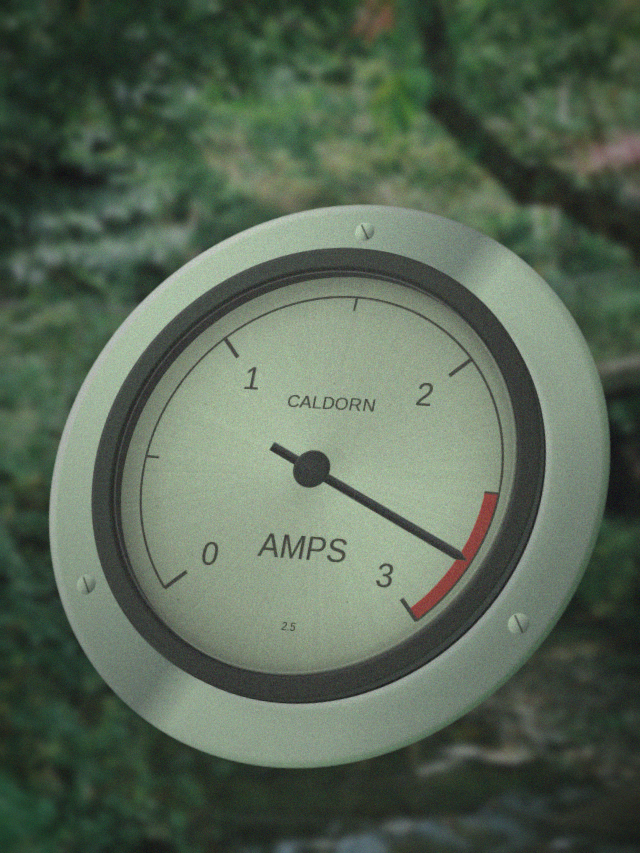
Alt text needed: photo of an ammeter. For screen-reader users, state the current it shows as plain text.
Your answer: 2.75 A
